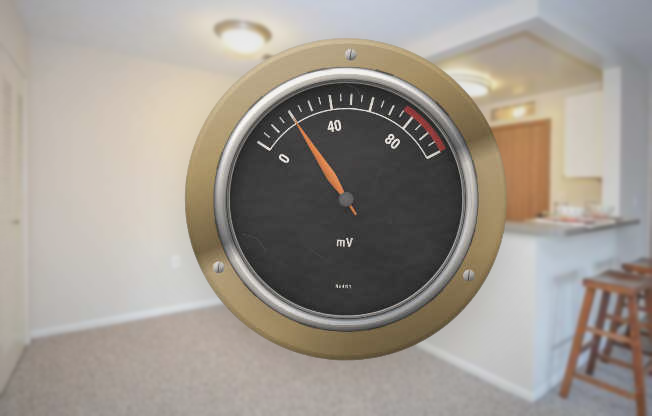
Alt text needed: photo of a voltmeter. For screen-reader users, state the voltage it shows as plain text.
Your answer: 20 mV
